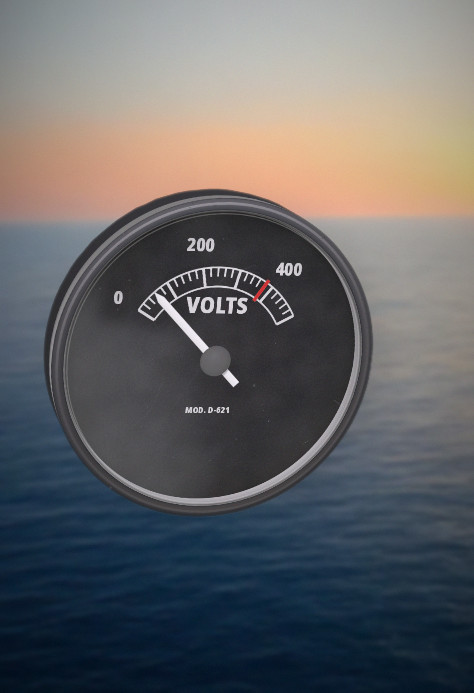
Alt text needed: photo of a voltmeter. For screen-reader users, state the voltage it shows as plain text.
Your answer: 60 V
